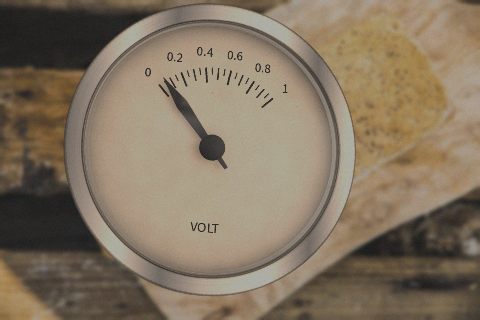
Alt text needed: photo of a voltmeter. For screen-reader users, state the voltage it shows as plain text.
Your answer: 0.05 V
